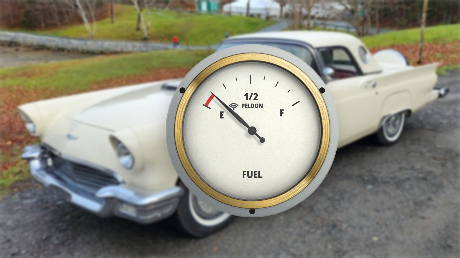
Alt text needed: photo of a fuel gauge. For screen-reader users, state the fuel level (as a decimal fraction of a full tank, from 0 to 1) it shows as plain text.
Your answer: 0.125
